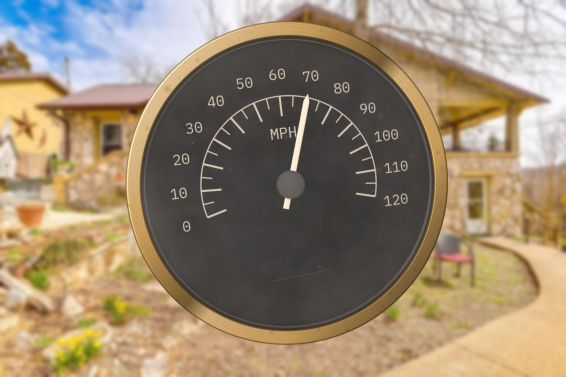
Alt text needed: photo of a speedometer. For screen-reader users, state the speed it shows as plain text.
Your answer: 70 mph
